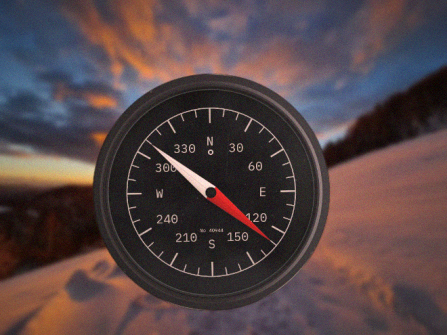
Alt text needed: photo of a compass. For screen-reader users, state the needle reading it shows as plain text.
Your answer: 130 °
